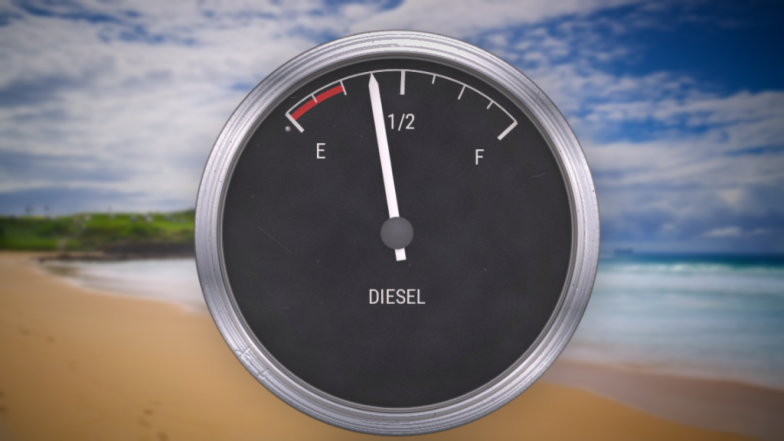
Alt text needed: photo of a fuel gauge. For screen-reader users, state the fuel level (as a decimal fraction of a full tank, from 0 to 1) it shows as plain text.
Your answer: 0.375
